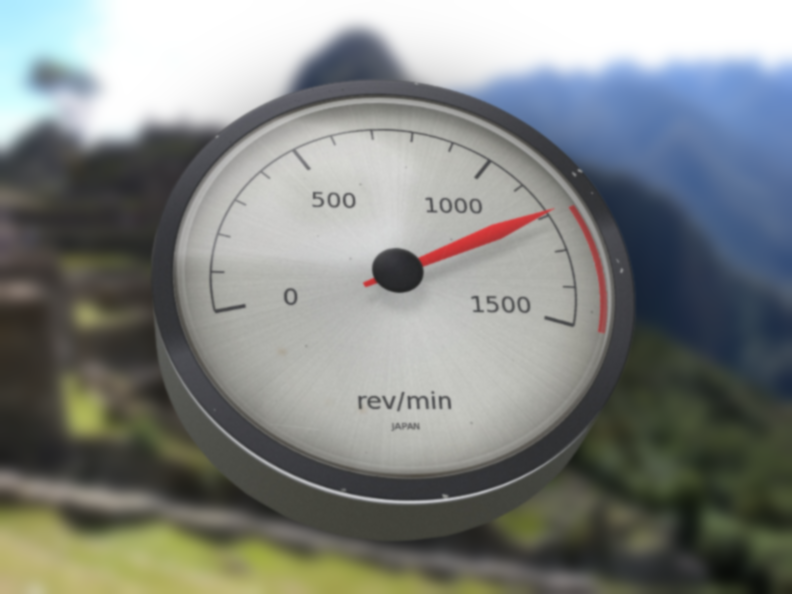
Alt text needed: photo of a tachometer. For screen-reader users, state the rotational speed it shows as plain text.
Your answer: 1200 rpm
